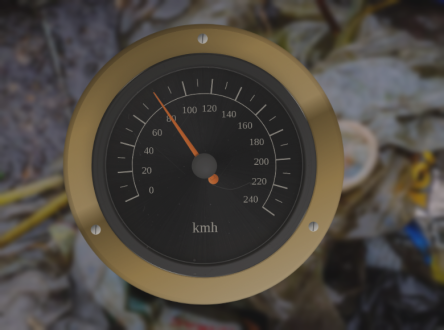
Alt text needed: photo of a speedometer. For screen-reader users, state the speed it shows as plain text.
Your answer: 80 km/h
